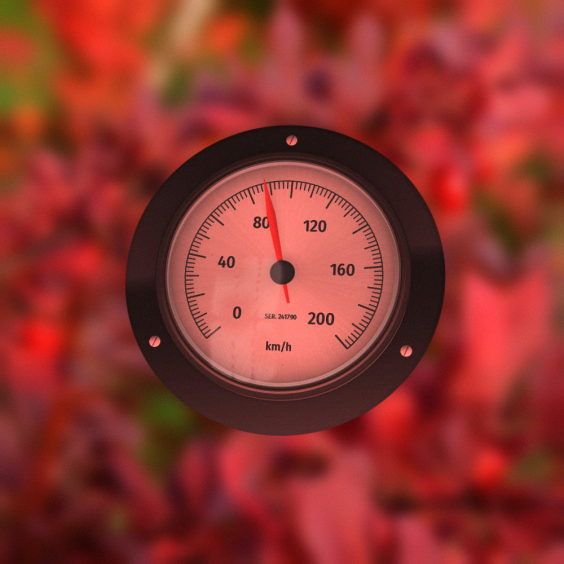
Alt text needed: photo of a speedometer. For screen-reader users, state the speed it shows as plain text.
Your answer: 88 km/h
